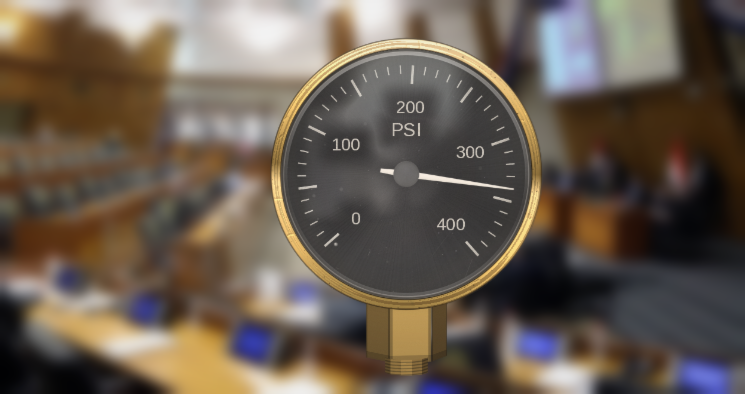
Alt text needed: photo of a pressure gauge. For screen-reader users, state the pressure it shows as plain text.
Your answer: 340 psi
